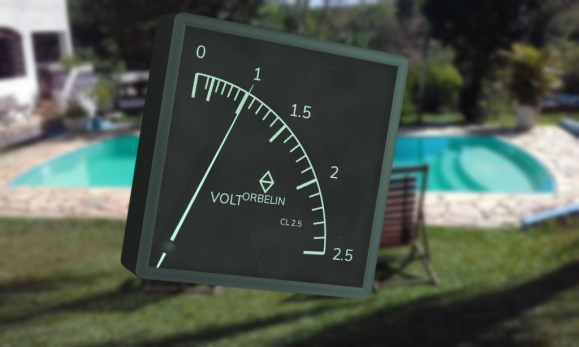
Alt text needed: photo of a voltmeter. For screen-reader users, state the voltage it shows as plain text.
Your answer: 1 V
